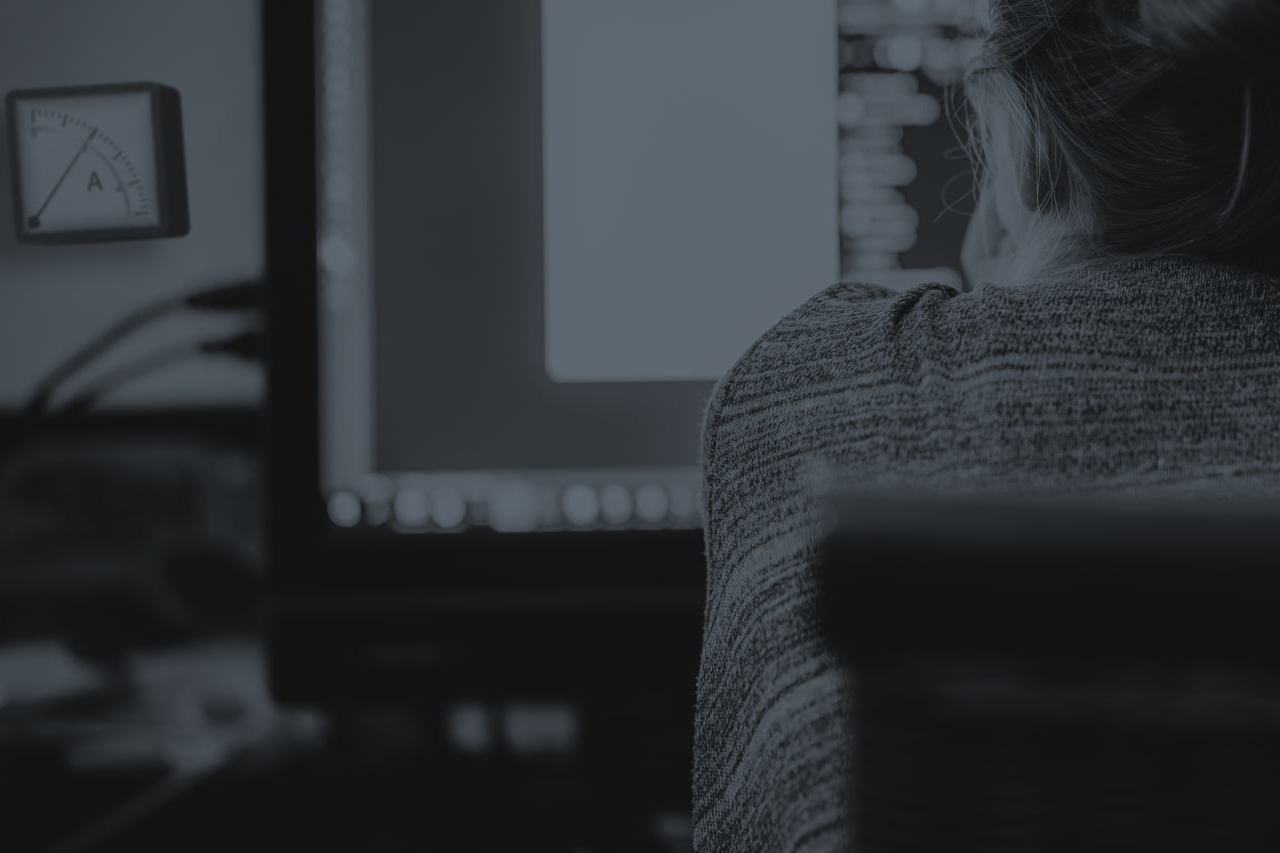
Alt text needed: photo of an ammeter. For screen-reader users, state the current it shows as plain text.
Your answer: 2 A
